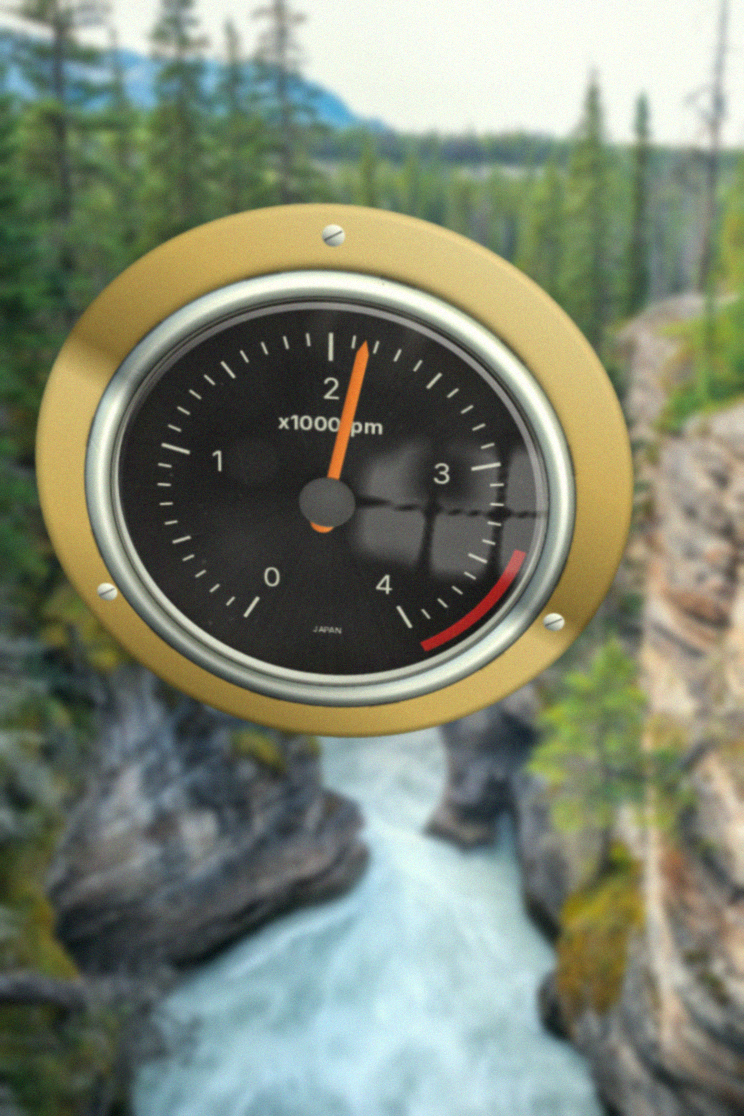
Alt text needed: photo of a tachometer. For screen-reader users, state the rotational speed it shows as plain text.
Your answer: 2150 rpm
